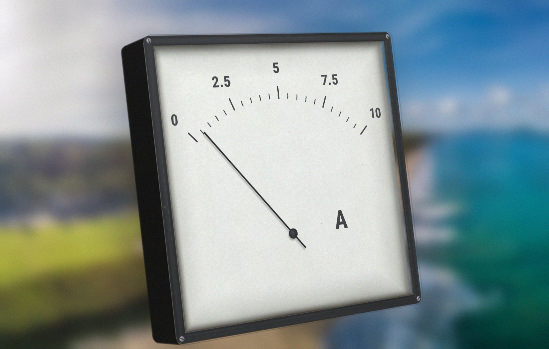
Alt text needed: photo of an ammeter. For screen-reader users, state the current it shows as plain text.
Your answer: 0.5 A
